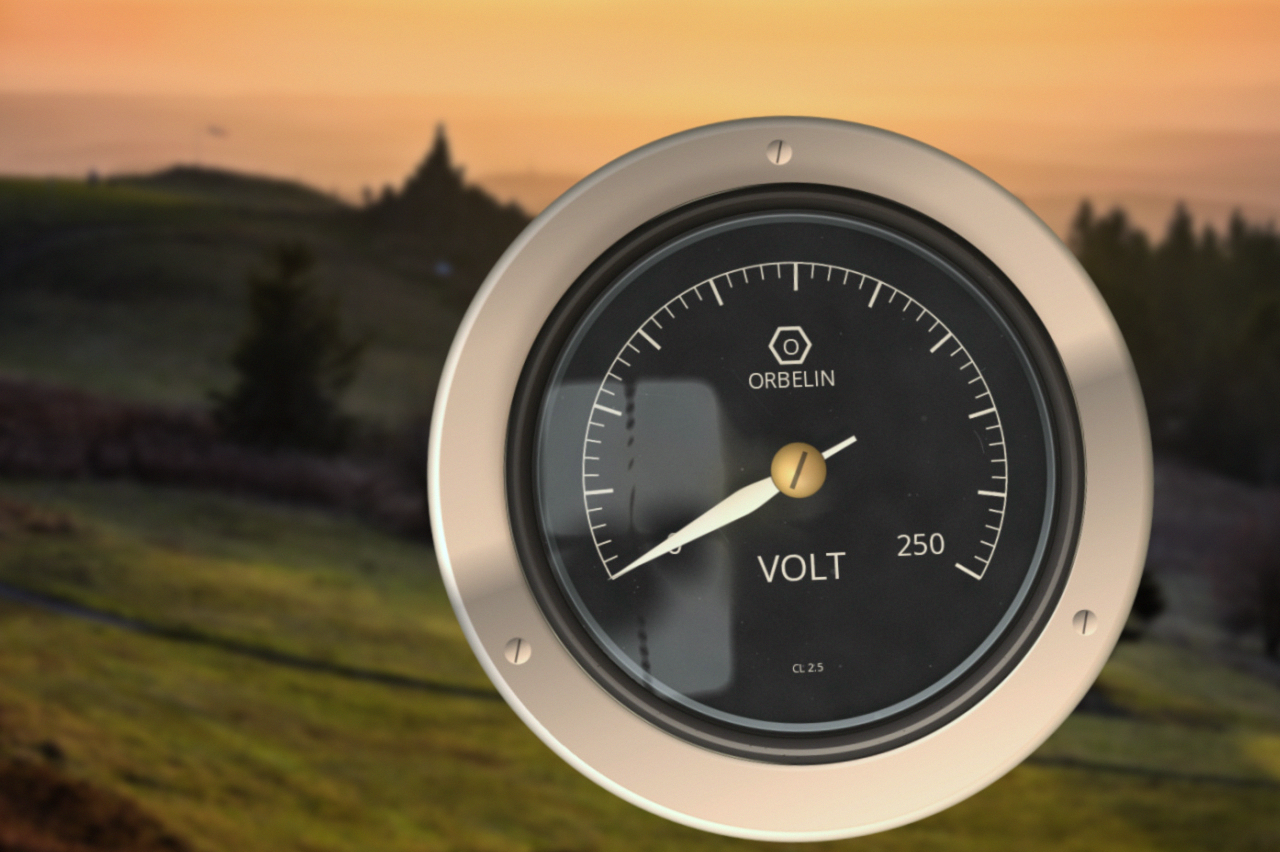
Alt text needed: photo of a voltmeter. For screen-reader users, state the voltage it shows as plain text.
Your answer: 0 V
